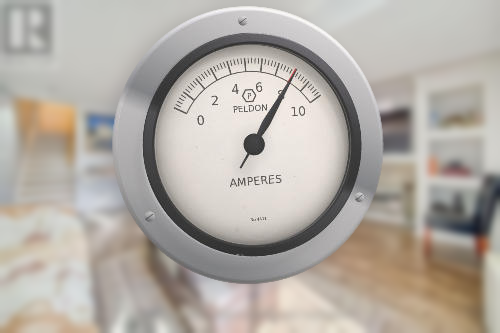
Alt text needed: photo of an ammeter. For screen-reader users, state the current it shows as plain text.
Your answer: 8 A
